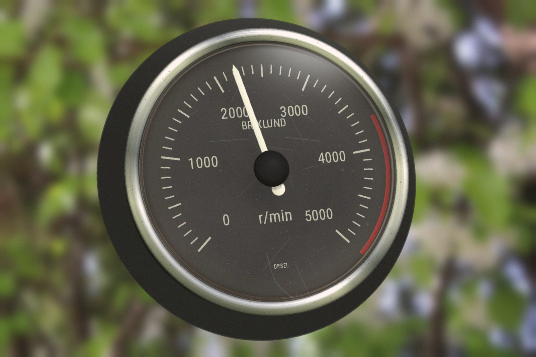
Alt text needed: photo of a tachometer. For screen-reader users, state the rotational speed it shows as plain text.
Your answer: 2200 rpm
